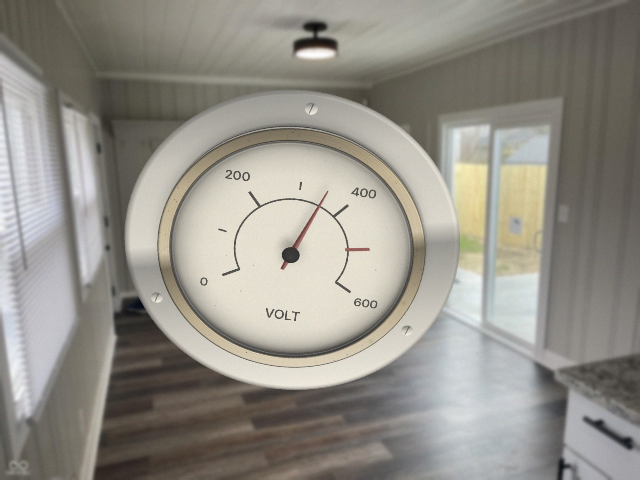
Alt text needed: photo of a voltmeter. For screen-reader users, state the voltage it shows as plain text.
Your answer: 350 V
